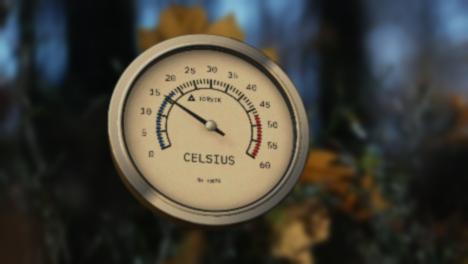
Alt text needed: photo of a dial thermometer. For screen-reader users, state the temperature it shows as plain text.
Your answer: 15 °C
